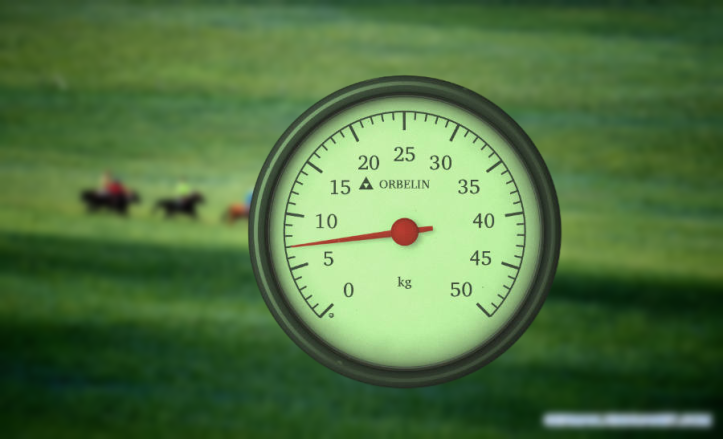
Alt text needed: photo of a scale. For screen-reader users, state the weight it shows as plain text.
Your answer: 7 kg
